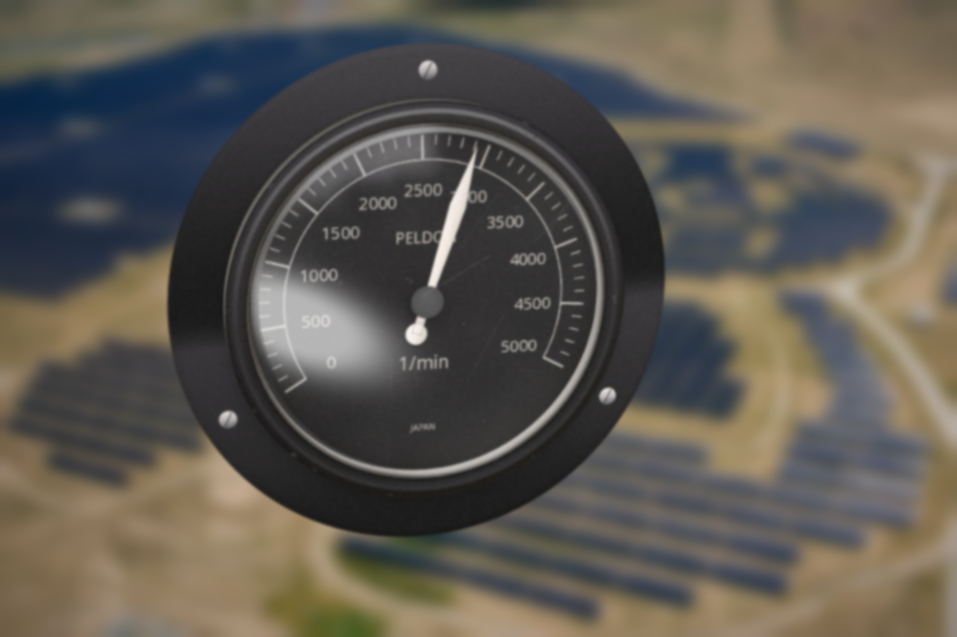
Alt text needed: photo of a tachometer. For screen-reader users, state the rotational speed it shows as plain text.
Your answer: 2900 rpm
